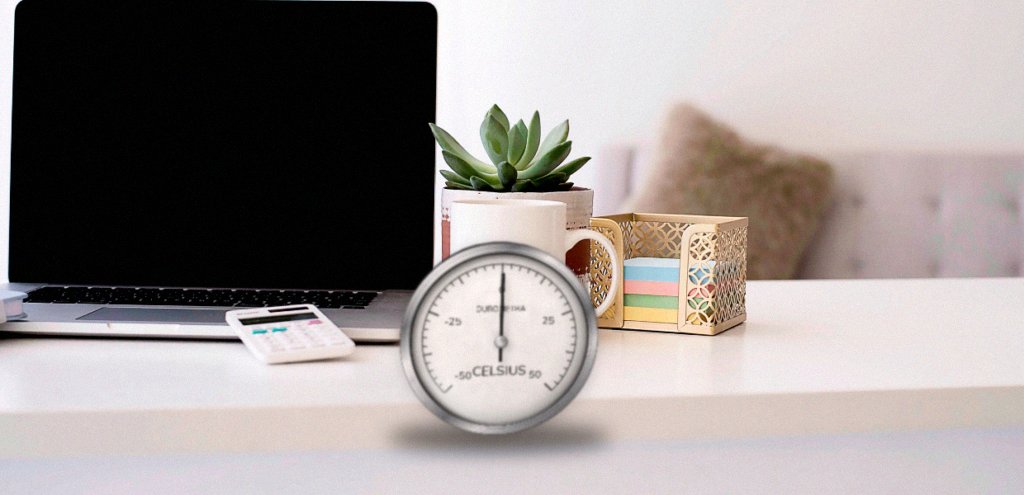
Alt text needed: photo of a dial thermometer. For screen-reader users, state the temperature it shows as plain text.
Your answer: 0 °C
